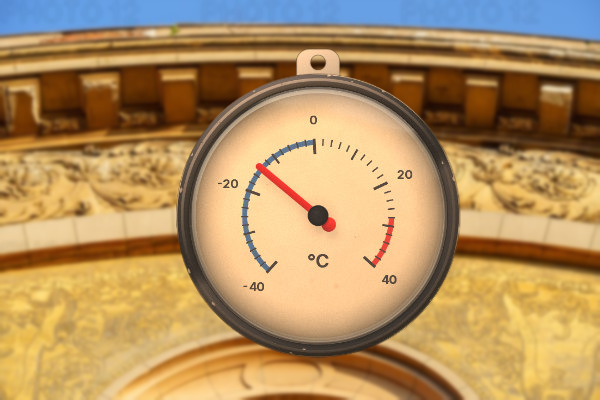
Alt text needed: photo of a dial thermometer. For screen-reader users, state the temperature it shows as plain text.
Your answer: -14 °C
